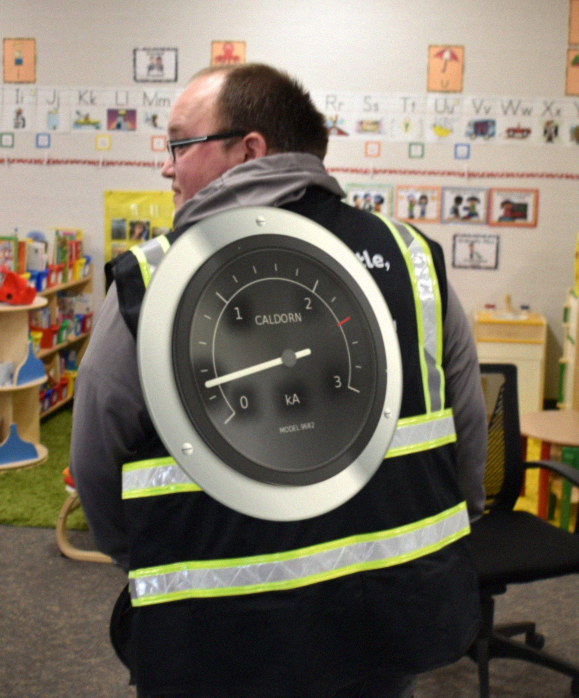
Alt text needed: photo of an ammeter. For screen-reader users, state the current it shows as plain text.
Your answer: 0.3 kA
